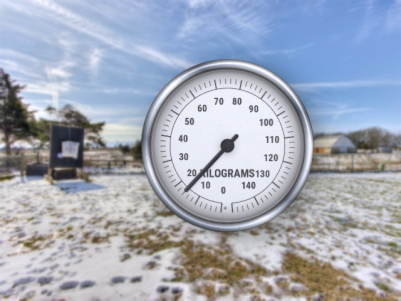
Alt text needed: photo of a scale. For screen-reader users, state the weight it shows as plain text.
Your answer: 16 kg
